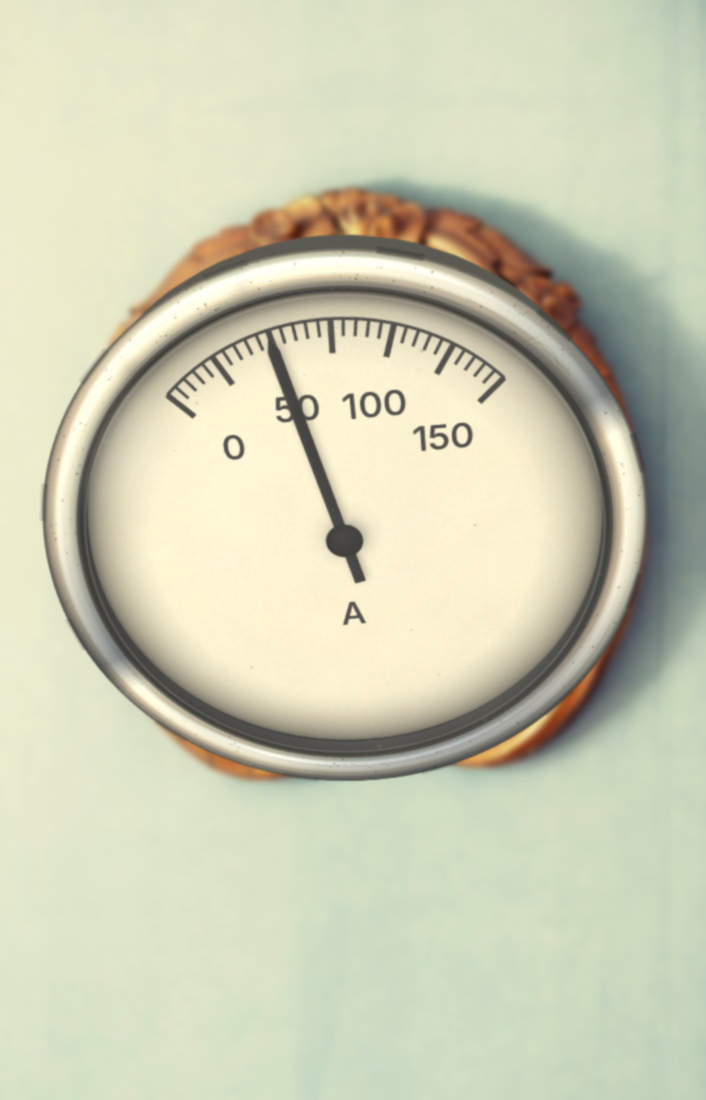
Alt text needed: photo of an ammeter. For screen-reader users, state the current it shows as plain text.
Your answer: 50 A
